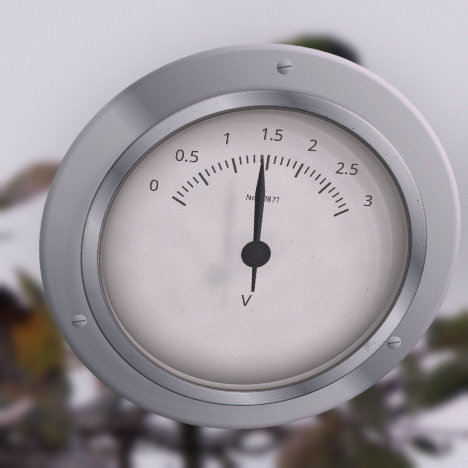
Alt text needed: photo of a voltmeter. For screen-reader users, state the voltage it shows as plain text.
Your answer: 1.4 V
